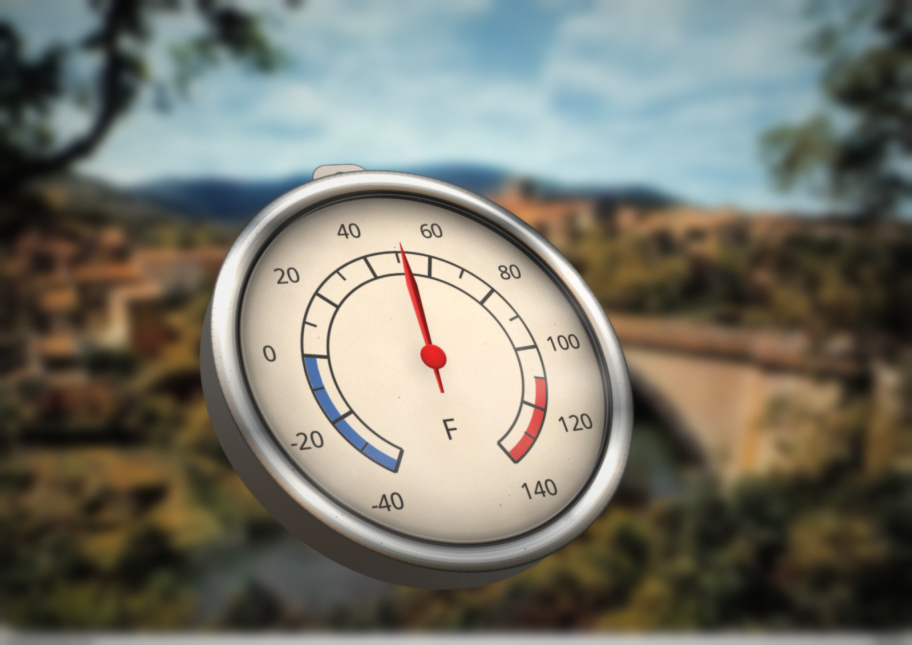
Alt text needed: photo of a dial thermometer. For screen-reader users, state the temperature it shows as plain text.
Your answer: 50 °F
